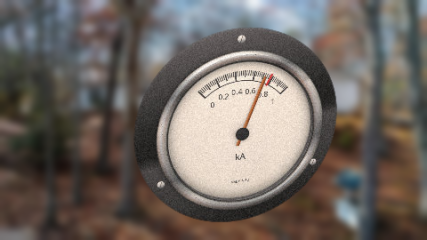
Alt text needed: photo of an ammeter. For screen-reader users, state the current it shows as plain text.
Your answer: 0.7 kA
